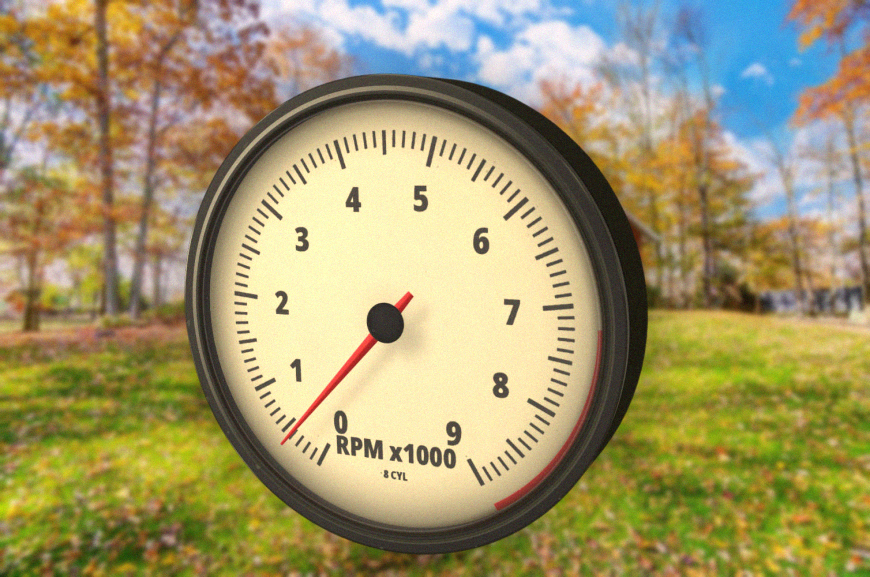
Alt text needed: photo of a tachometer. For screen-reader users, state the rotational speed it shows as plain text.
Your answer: 400 rpm
